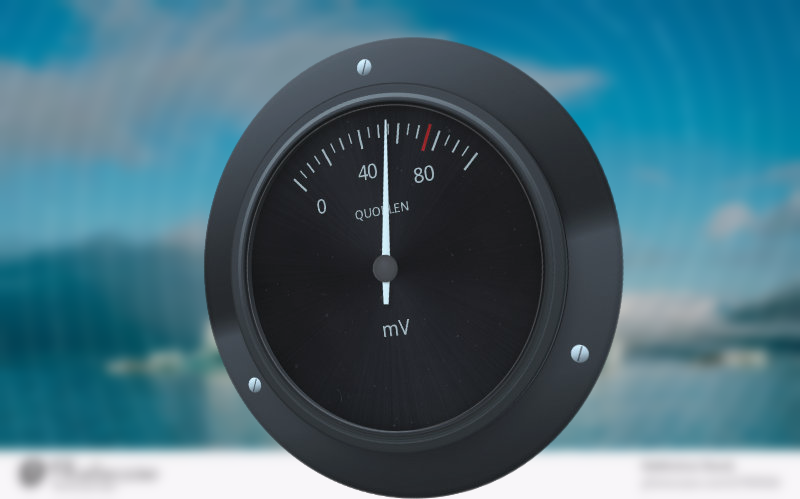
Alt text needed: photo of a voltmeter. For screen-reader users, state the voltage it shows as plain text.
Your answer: 55 mV
